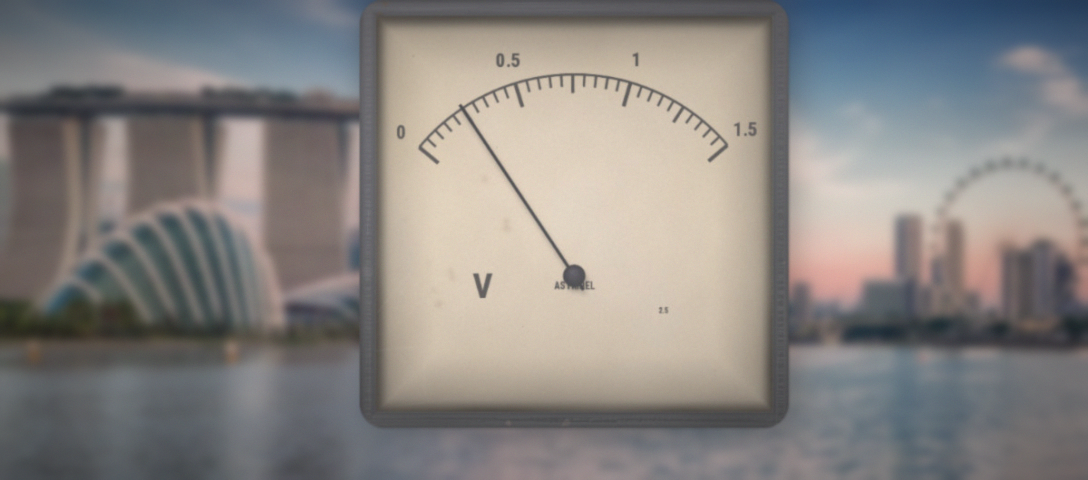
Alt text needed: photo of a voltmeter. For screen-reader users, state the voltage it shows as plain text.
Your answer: 0.25 V
